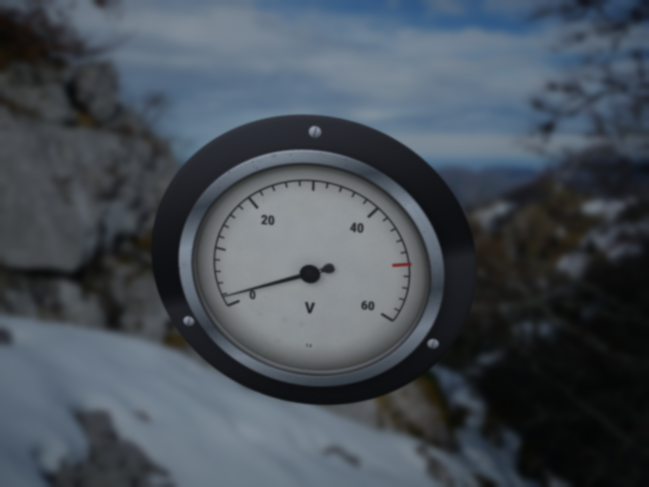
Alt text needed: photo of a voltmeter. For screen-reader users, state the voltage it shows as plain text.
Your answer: 2 V
